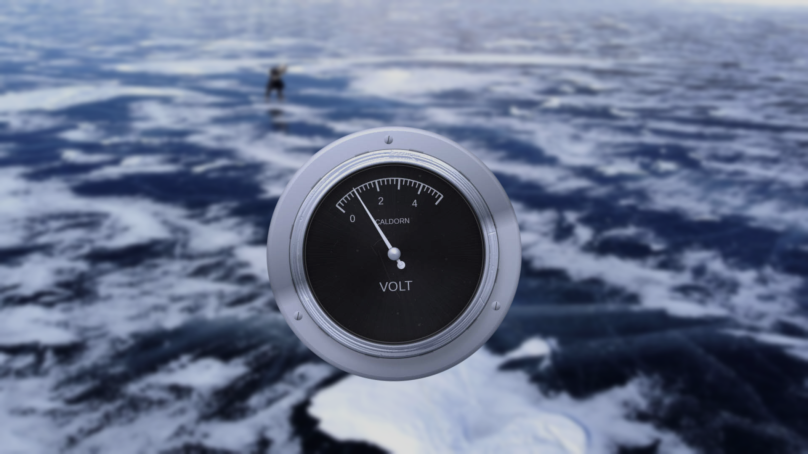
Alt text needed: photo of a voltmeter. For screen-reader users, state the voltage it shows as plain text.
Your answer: 1 V
